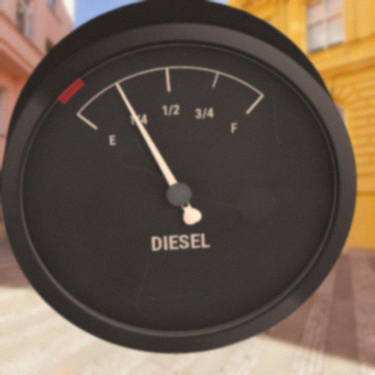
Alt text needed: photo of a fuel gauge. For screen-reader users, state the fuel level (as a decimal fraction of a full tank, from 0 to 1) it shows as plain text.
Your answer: 0.25
